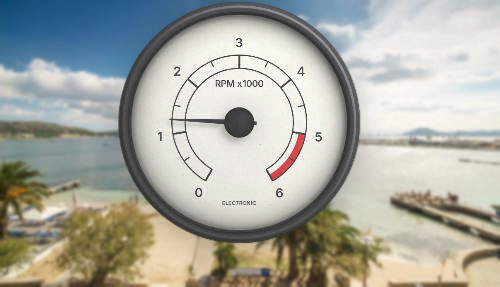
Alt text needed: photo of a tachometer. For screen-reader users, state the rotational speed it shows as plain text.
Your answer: 1250 rpm
